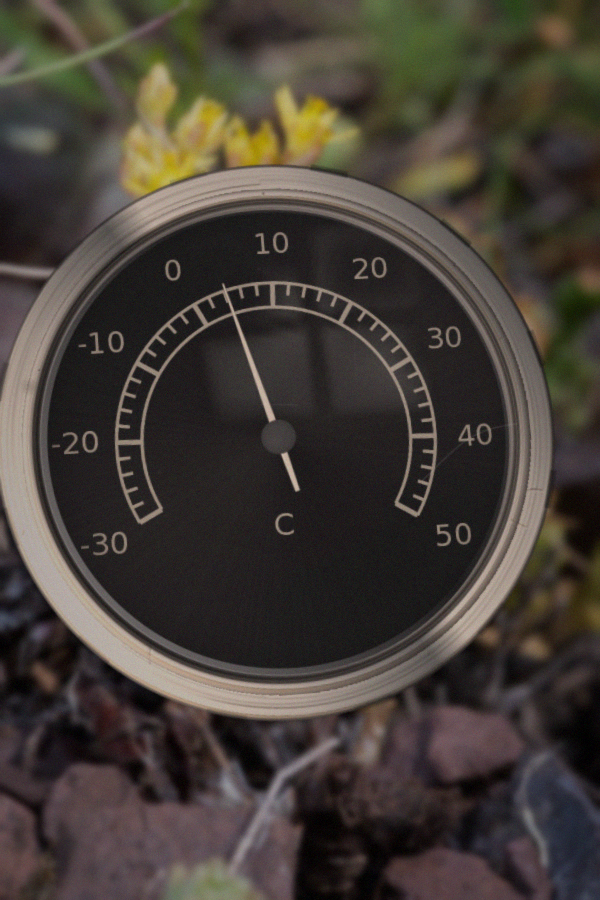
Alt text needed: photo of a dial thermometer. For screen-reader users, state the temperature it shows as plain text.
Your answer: 4 °C
